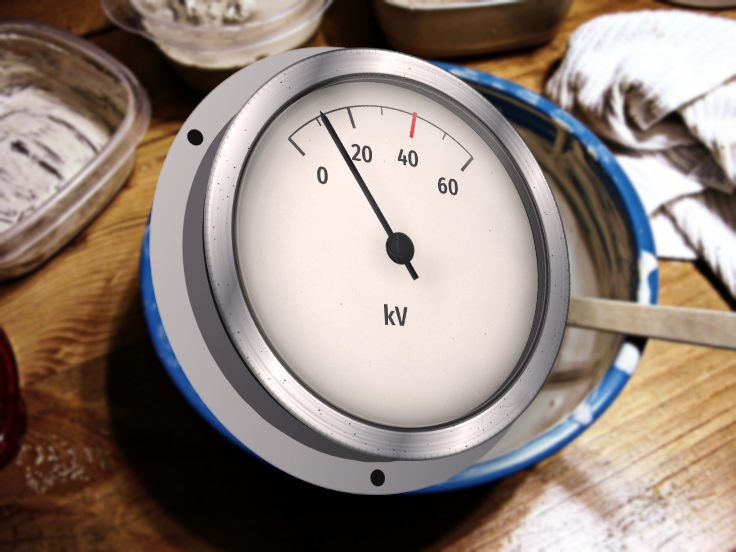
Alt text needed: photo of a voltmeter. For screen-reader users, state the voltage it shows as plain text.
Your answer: 10 kV
